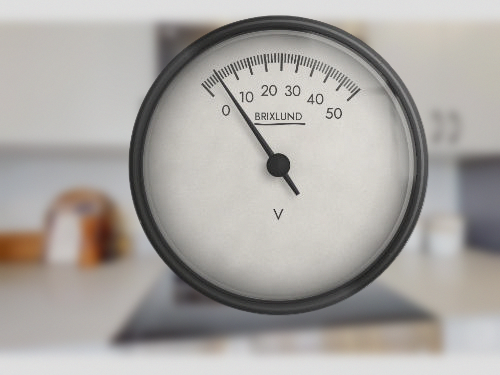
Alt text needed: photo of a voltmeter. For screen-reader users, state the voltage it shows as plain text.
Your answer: 5 V
